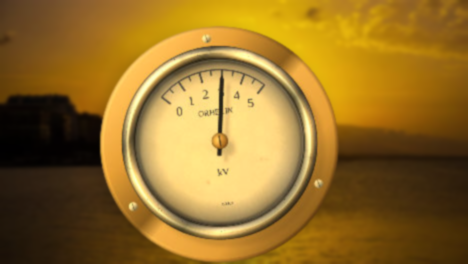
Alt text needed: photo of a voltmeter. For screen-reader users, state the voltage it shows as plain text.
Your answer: 3 kV
